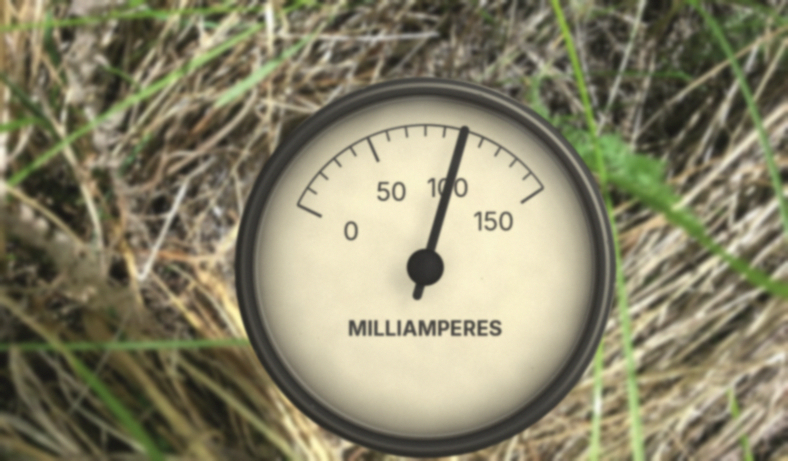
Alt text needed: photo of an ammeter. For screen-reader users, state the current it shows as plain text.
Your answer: 100 mA
